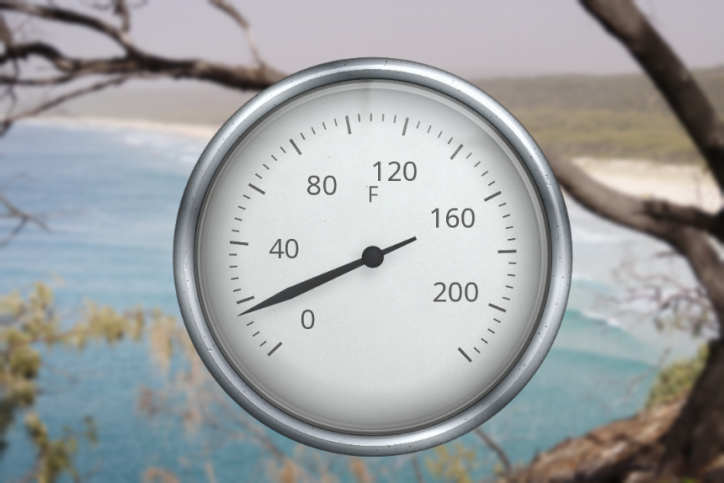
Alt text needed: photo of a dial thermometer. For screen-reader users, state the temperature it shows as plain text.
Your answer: 16 °F
